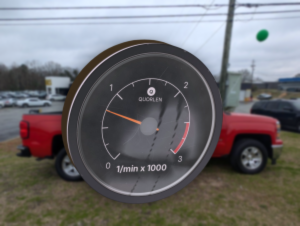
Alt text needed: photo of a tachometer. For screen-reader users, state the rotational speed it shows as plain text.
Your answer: 750 rpm
